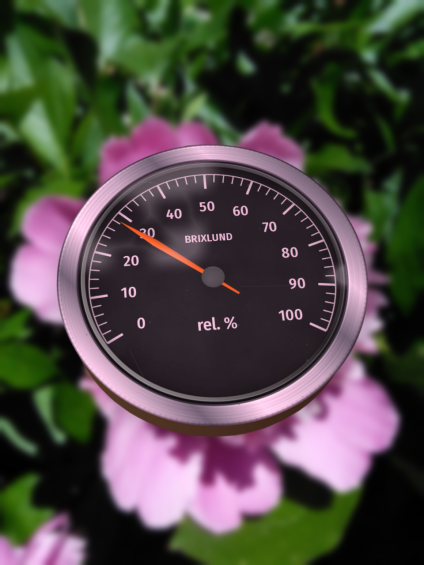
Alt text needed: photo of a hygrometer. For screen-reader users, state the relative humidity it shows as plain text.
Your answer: 28 %
